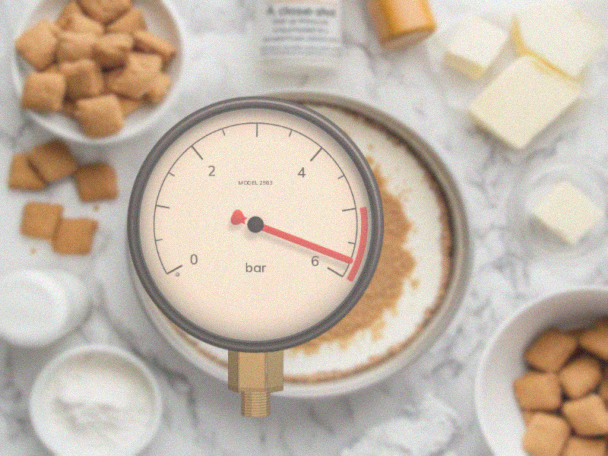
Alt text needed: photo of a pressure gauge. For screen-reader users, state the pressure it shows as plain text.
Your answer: 5.75 bar
